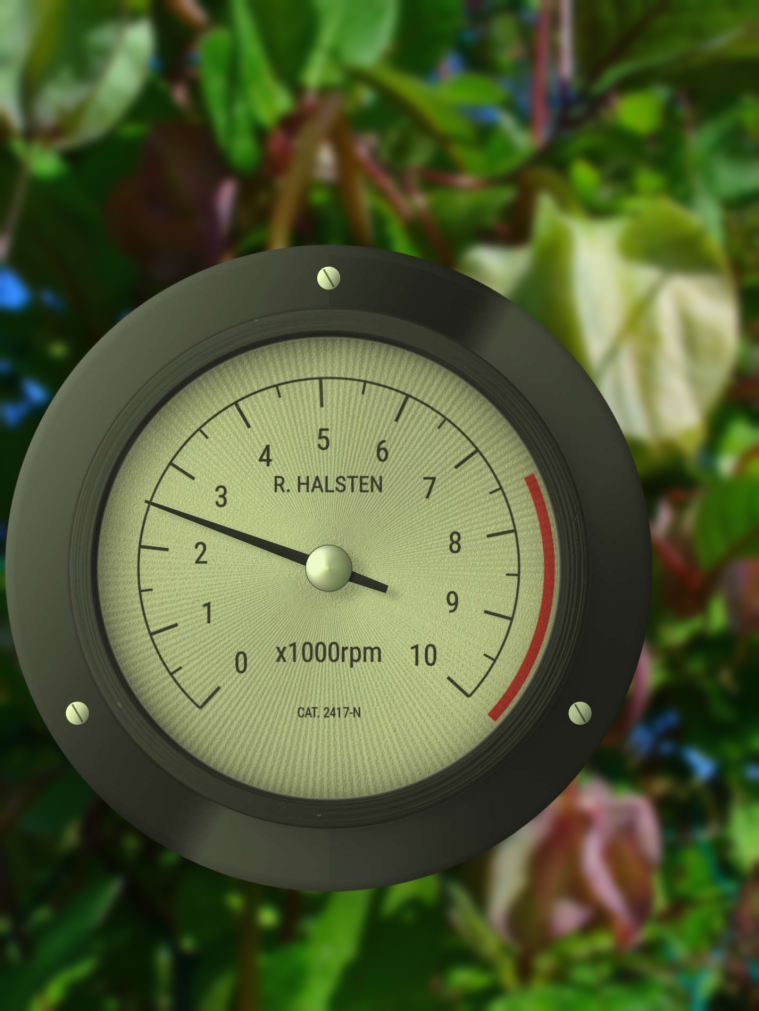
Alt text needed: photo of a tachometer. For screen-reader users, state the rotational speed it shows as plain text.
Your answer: 2500 rpm
